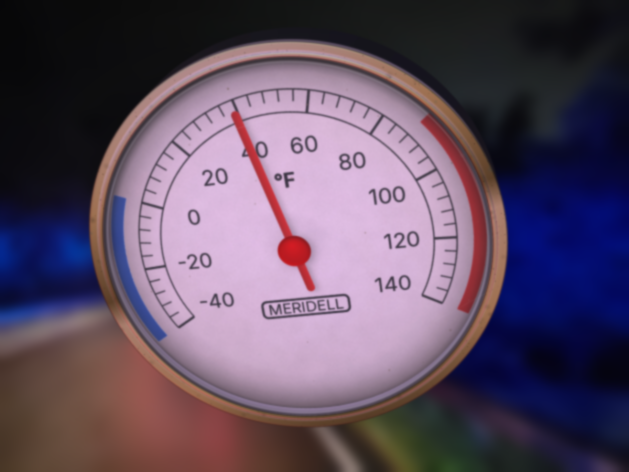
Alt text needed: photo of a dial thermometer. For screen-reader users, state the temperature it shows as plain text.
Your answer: 40 °F
